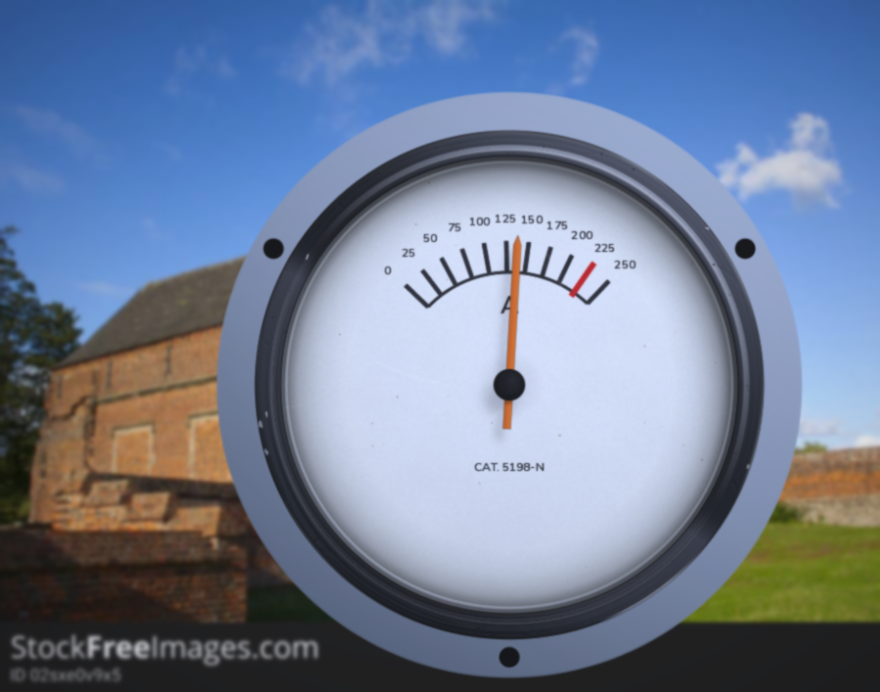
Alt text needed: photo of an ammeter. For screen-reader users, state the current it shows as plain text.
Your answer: 137.5 A
